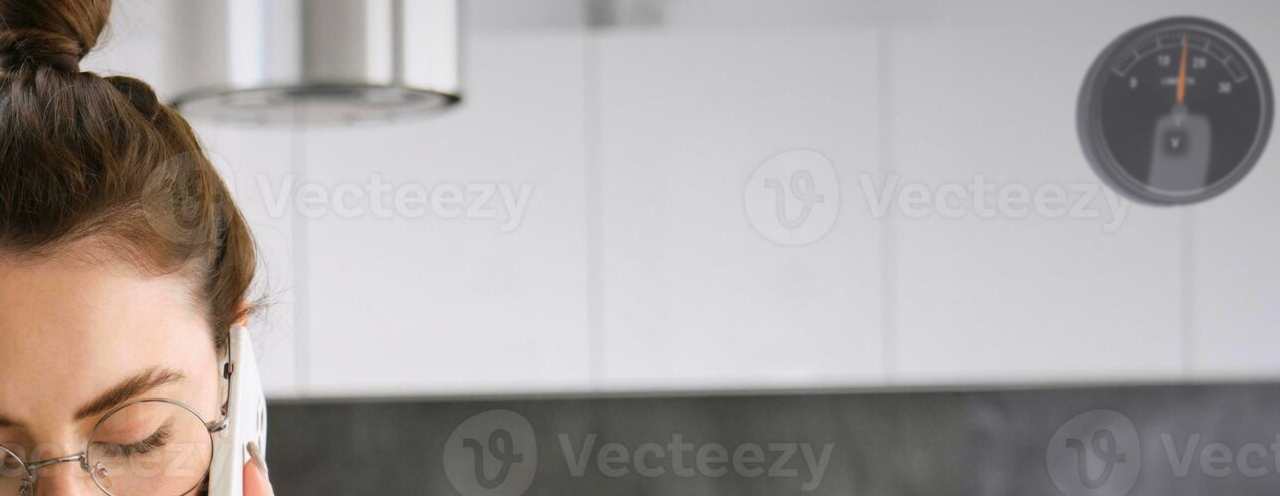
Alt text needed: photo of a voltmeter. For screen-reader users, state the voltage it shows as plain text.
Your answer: 15 V
